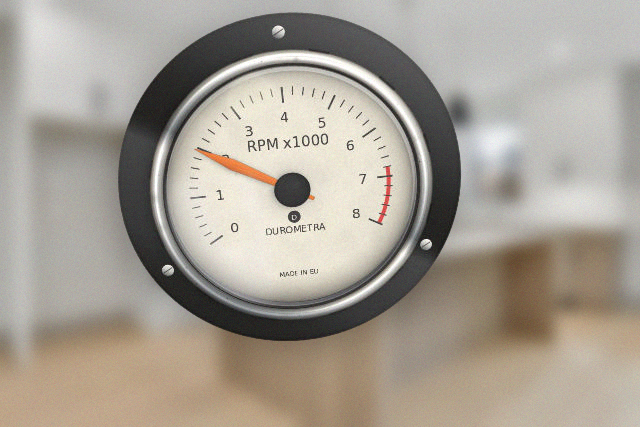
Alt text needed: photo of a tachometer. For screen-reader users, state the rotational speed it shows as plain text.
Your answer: 2000 rpm
